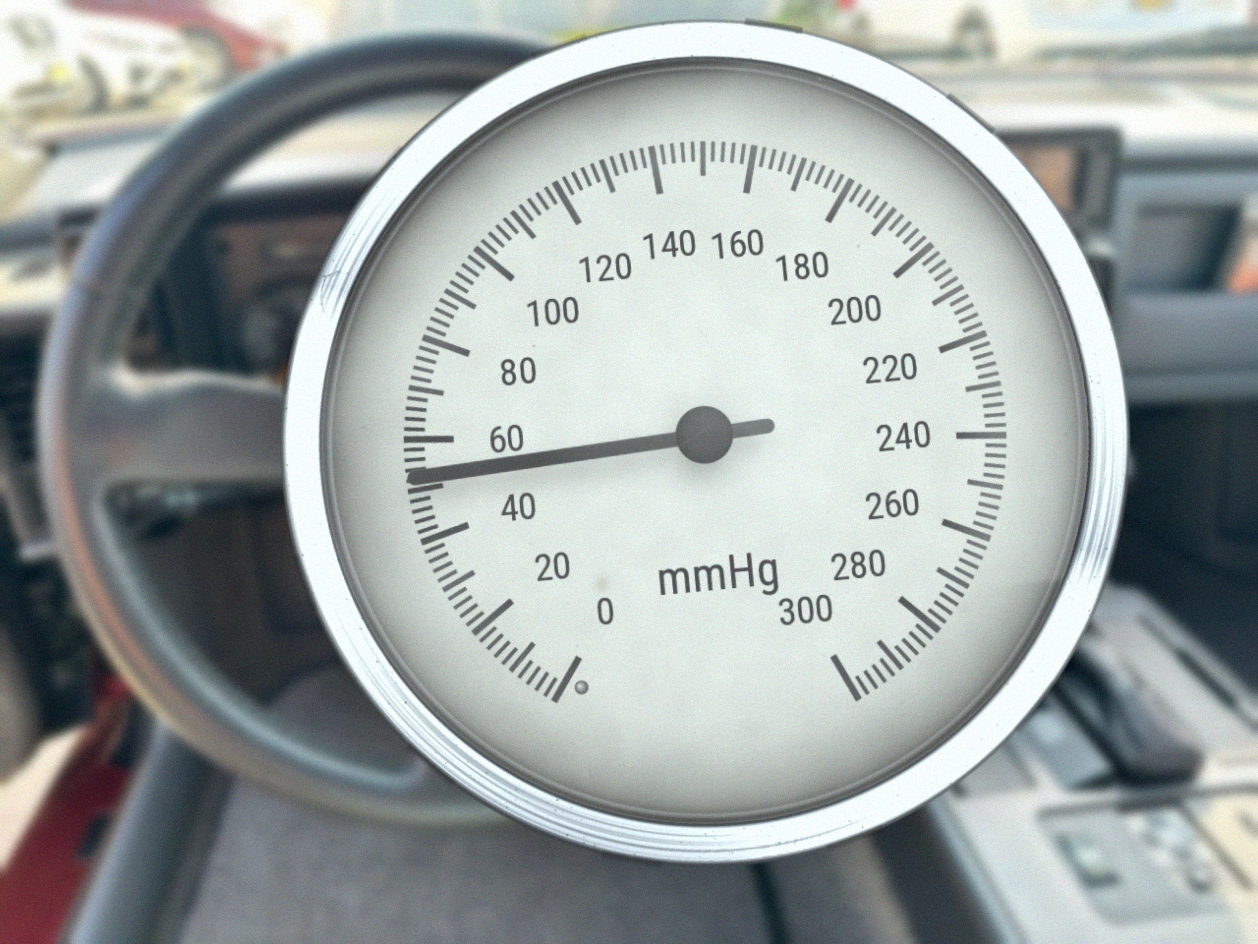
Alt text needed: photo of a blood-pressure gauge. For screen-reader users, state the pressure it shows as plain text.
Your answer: 52 mmHg
